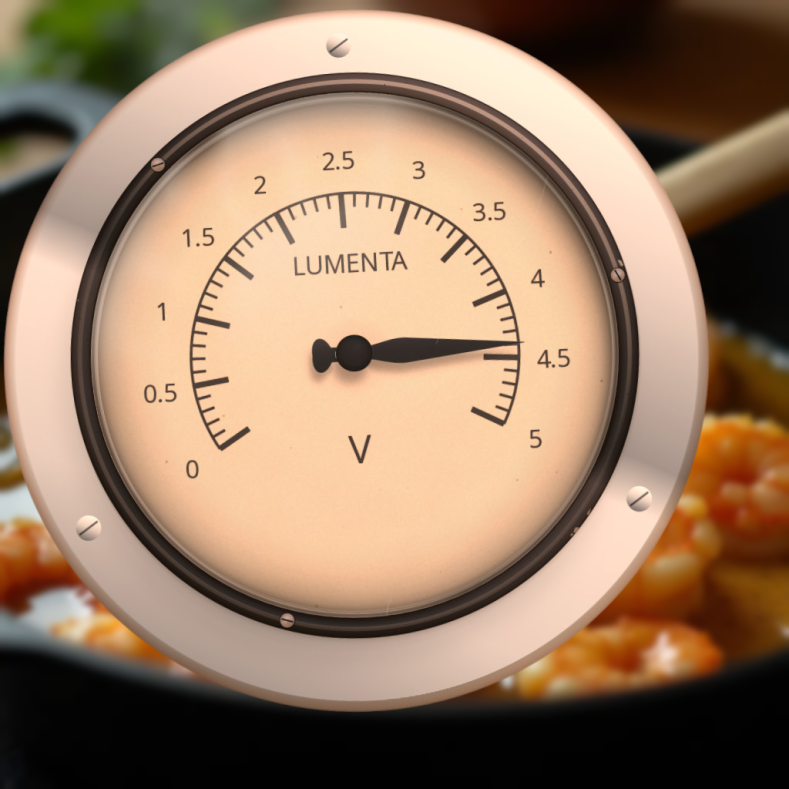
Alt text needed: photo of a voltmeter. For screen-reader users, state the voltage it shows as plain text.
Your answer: 4.4 V
